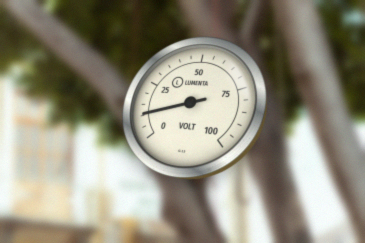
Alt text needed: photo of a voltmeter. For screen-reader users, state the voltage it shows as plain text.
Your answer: 10 V
